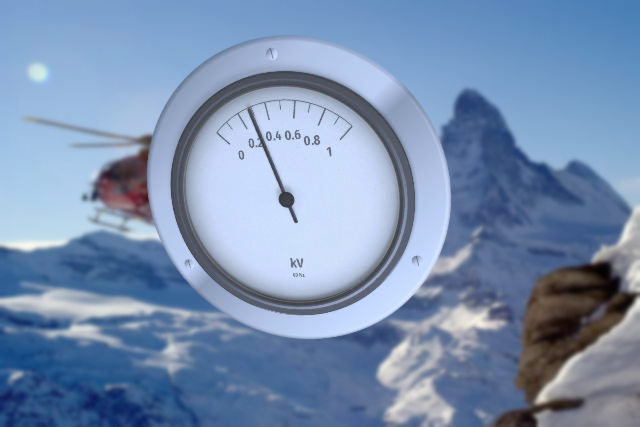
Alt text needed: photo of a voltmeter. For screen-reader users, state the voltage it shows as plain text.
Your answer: 0.3 kV
